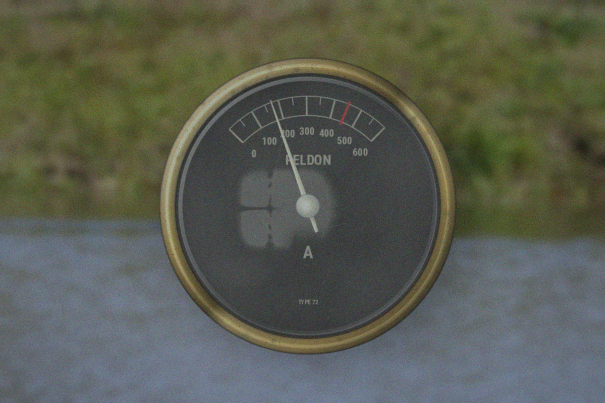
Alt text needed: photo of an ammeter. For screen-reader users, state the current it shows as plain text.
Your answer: 175 A
